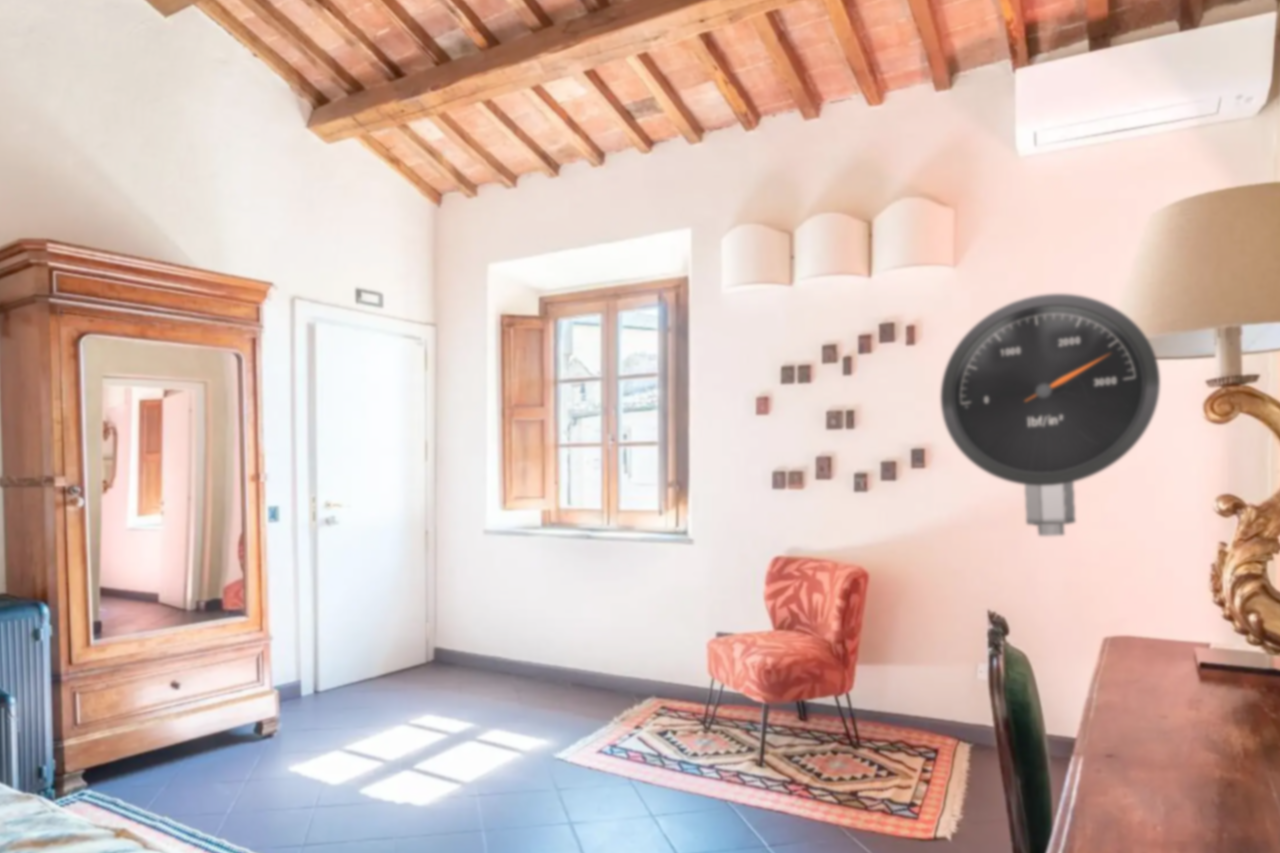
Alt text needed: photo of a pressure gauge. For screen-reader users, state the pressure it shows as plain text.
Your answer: 2600 psi
